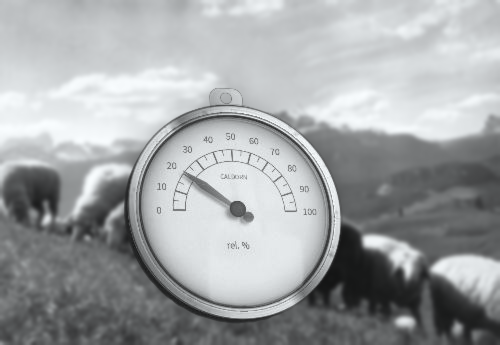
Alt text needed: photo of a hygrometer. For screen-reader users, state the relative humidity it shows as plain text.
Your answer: 20 %
